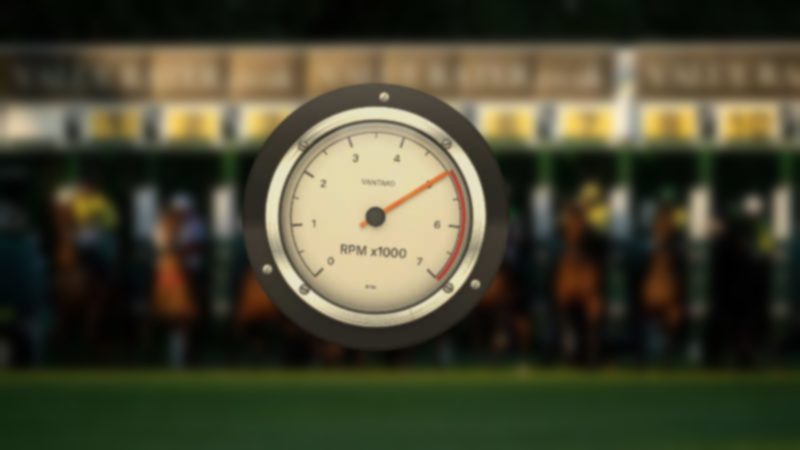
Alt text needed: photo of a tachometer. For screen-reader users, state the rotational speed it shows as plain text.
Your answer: 5000 rpm
